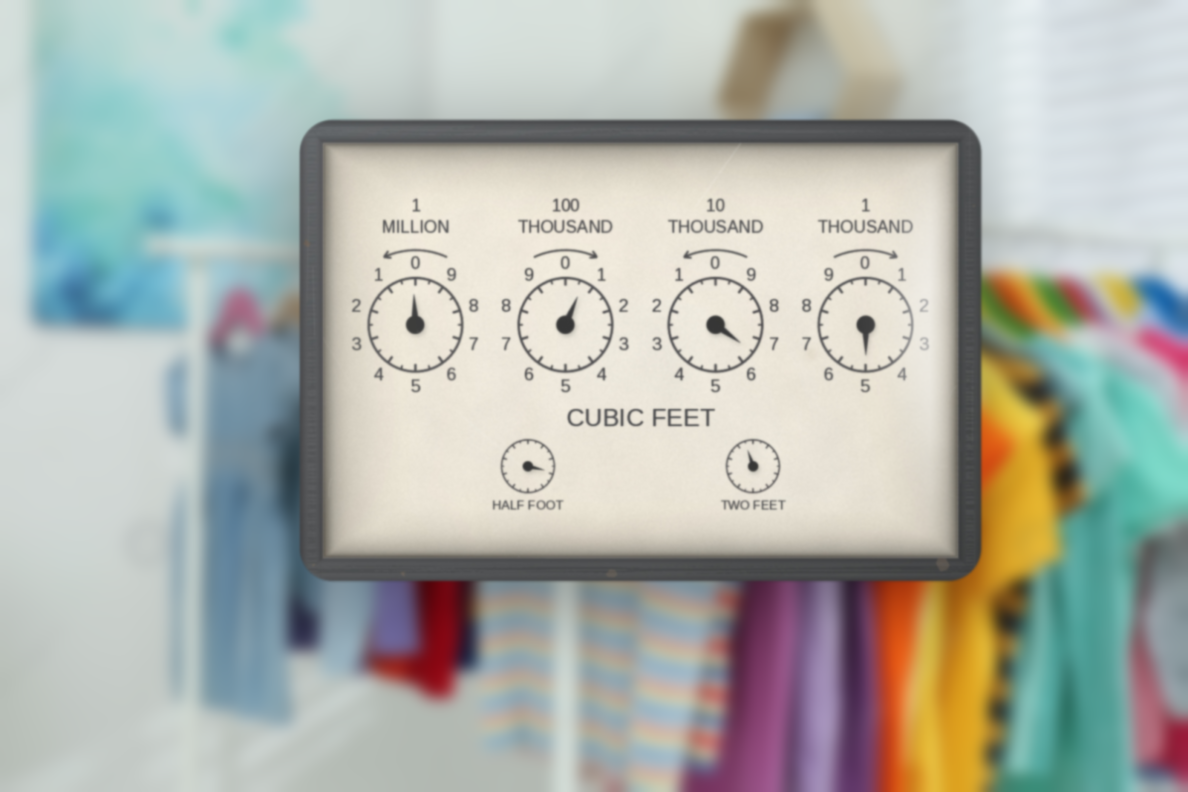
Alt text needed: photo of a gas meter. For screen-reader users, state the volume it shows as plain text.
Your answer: 6500 ft³
